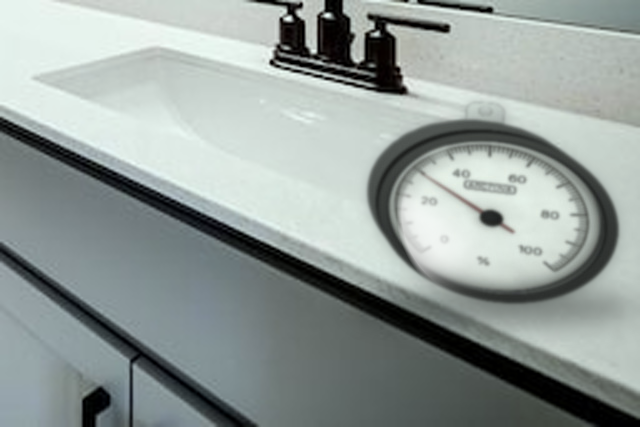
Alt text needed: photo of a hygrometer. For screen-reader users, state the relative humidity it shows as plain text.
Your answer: 30 %
